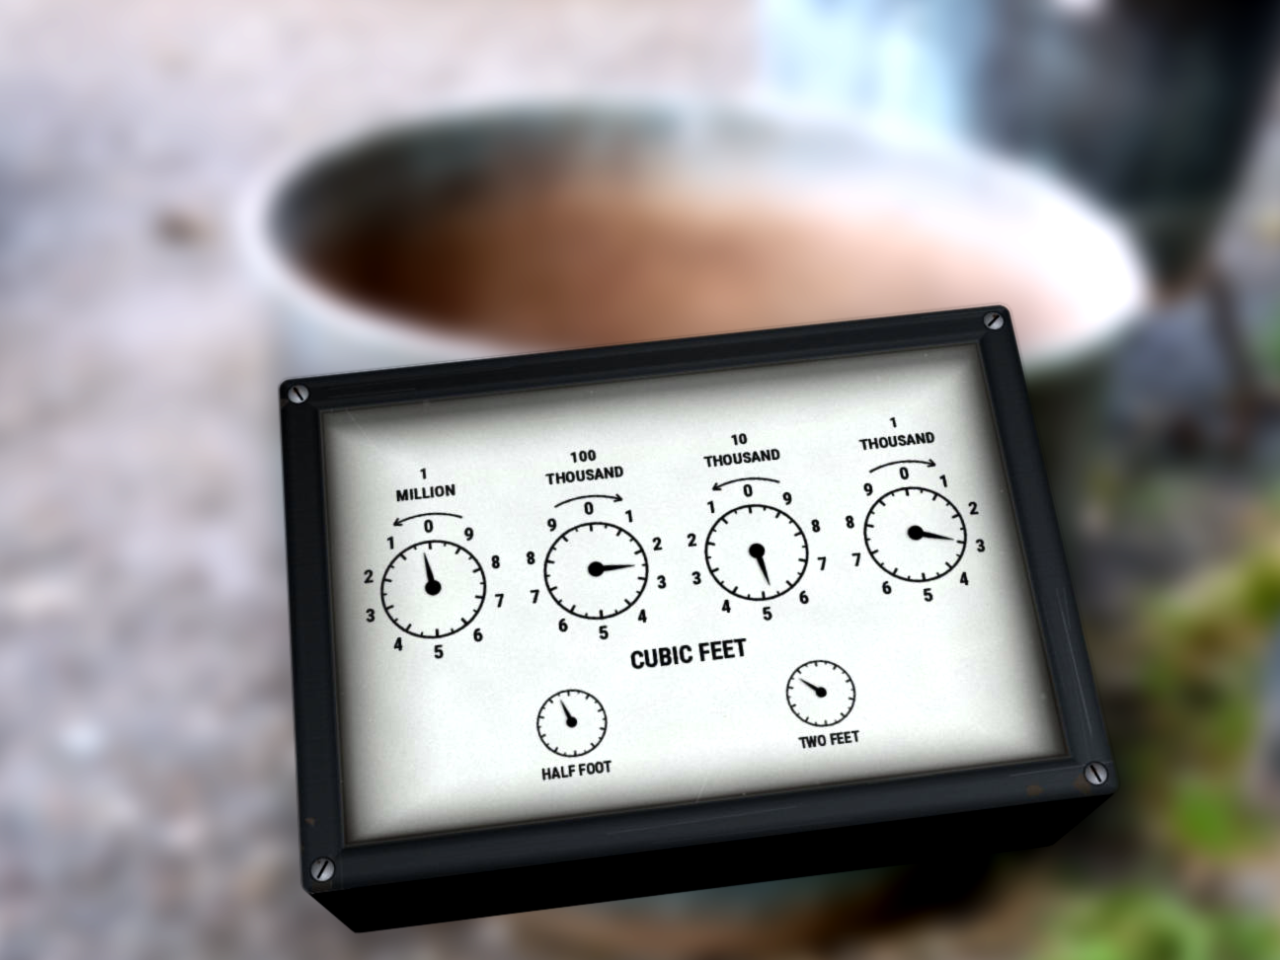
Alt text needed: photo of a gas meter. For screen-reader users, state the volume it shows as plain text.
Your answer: 25300 ft³
